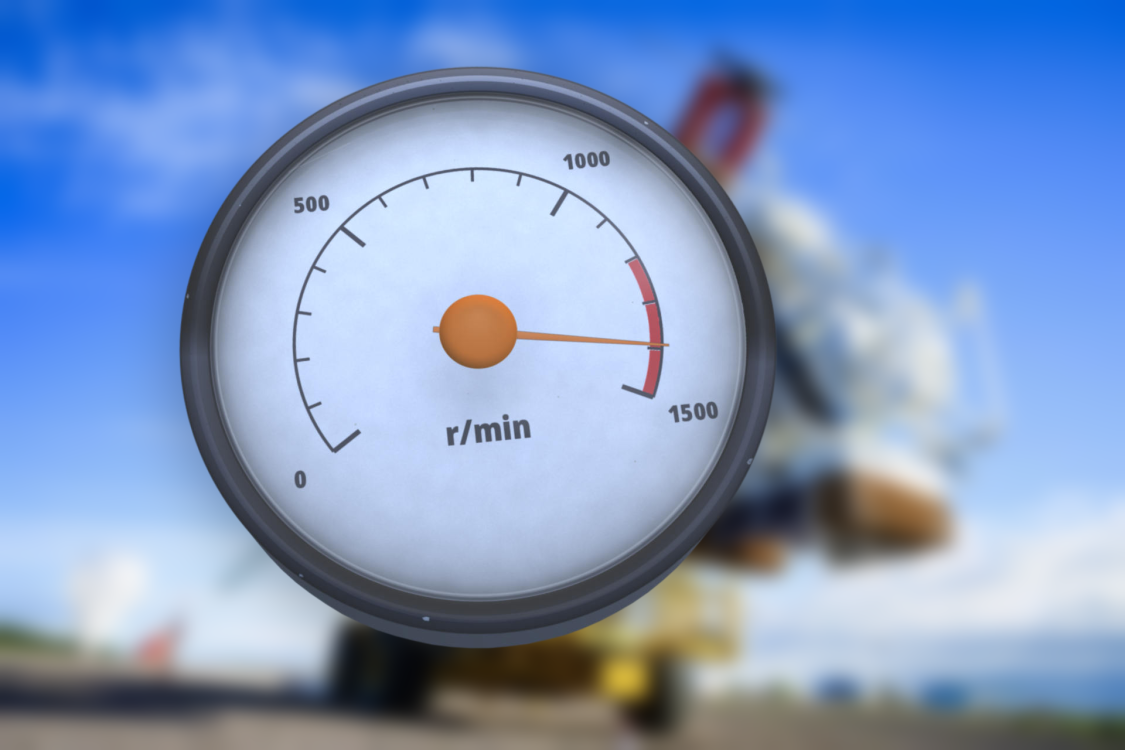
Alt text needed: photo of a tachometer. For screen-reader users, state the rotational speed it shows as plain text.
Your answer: 1400 rpm
